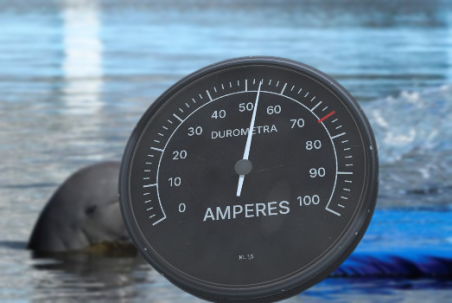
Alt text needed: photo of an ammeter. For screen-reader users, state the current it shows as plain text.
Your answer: 54 A
